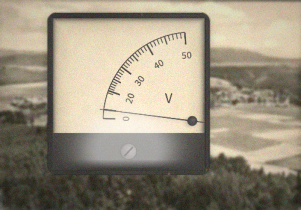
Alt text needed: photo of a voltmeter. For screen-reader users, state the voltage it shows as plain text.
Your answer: 10 V
